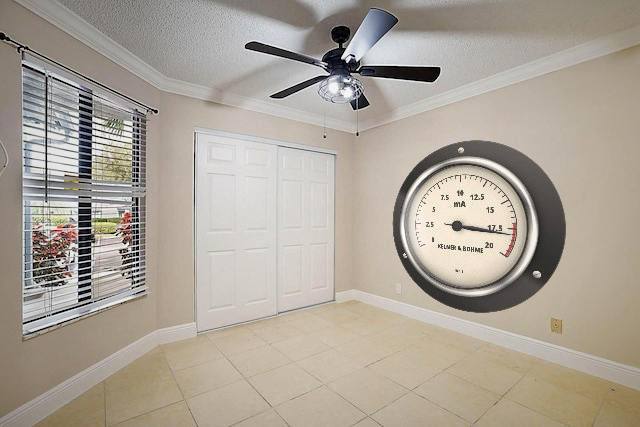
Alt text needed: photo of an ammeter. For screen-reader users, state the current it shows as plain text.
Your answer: 18 mA
